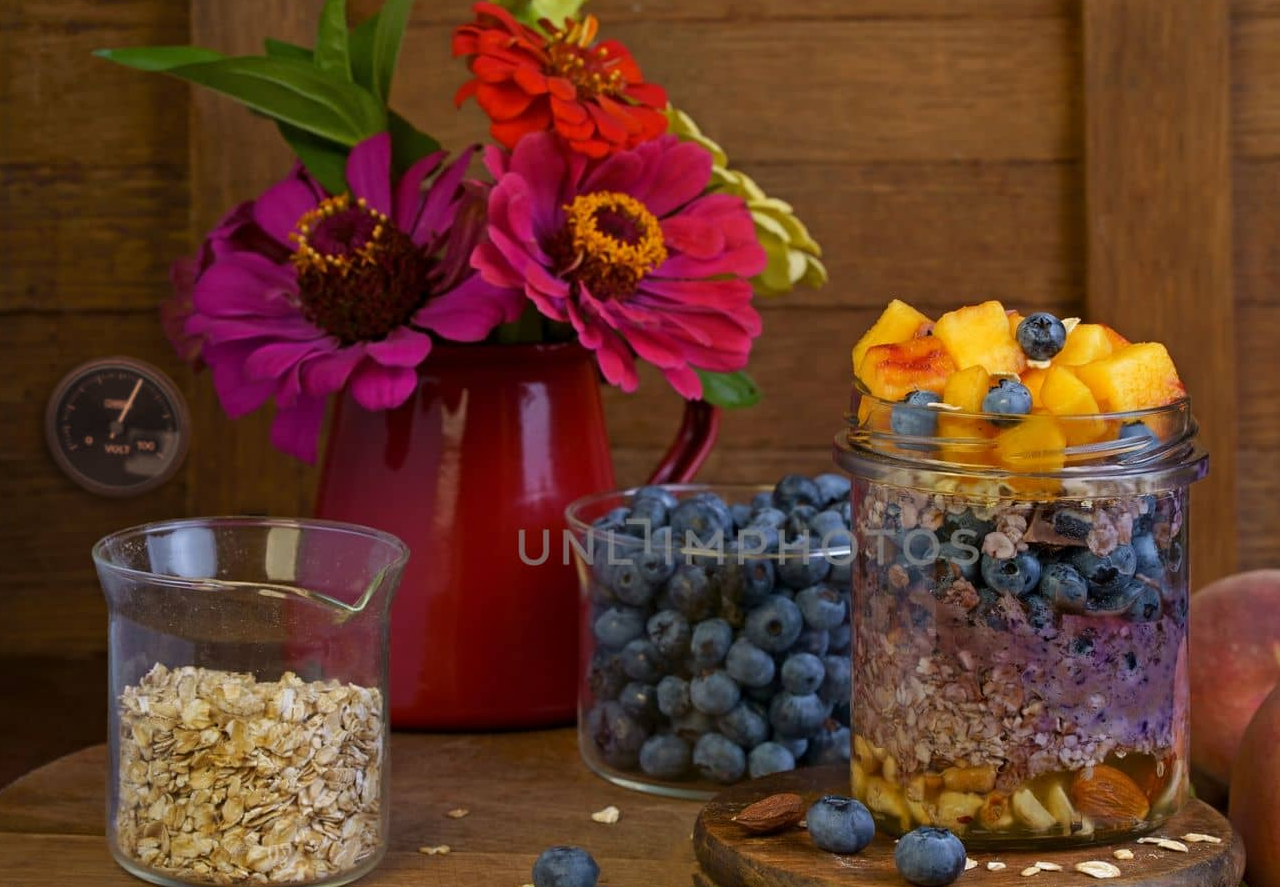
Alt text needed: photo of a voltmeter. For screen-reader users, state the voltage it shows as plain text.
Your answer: 60 V
